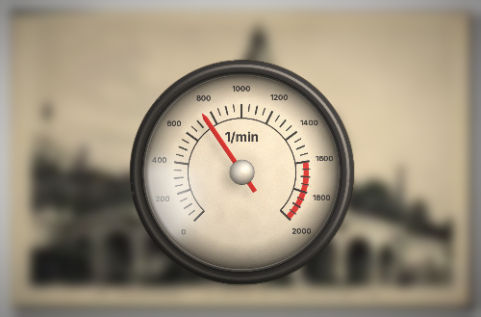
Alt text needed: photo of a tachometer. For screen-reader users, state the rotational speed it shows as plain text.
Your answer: 750 rpm
